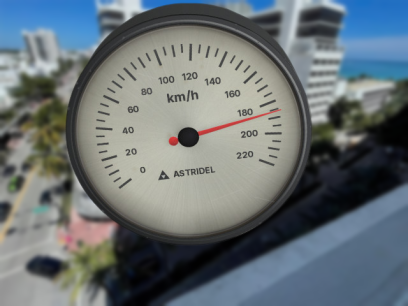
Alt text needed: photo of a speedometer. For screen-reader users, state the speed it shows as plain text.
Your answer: 185 km/h
